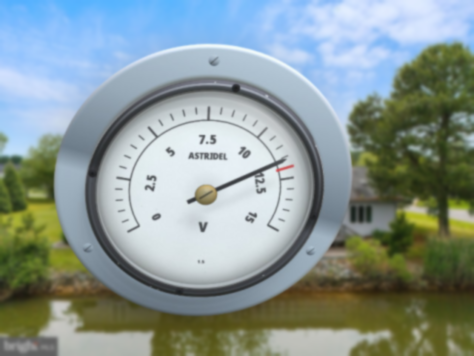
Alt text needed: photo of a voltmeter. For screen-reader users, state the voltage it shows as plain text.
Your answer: 11.5 V
